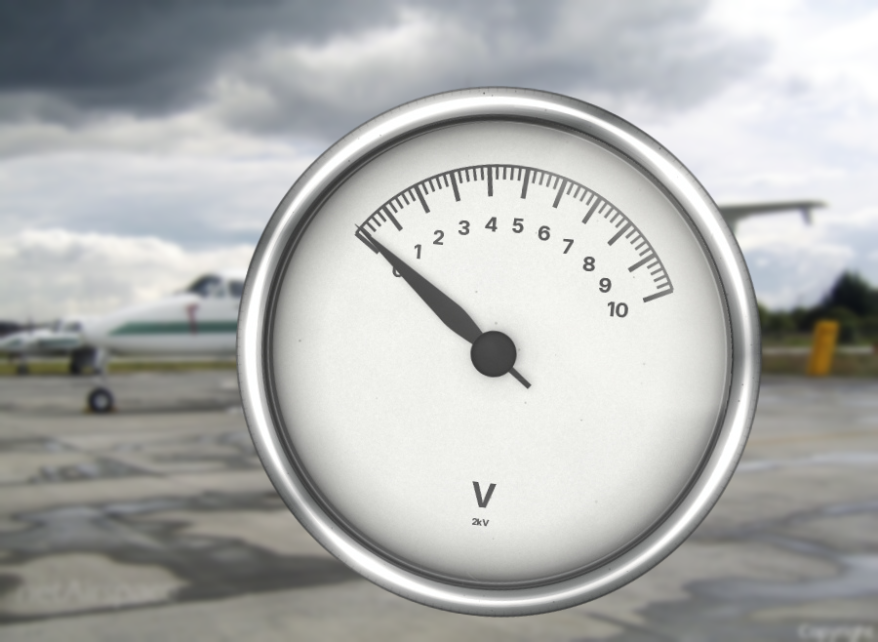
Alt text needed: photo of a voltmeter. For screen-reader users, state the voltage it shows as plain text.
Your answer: 0.2 V
